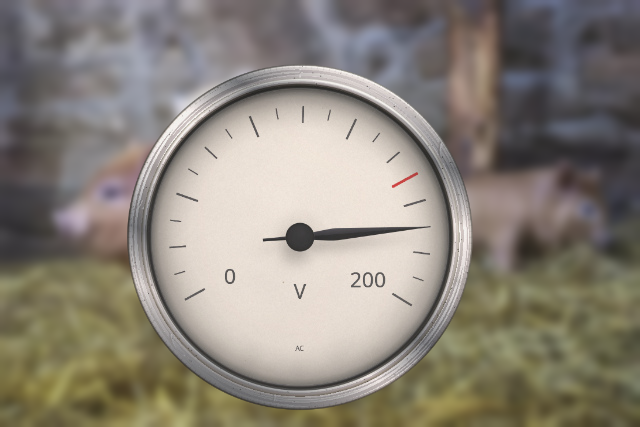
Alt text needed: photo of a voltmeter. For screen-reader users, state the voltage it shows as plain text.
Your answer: 170 V
